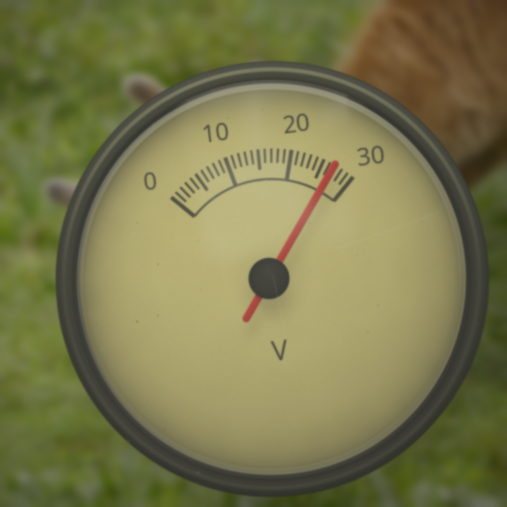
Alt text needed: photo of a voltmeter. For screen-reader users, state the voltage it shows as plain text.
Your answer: 27 V
